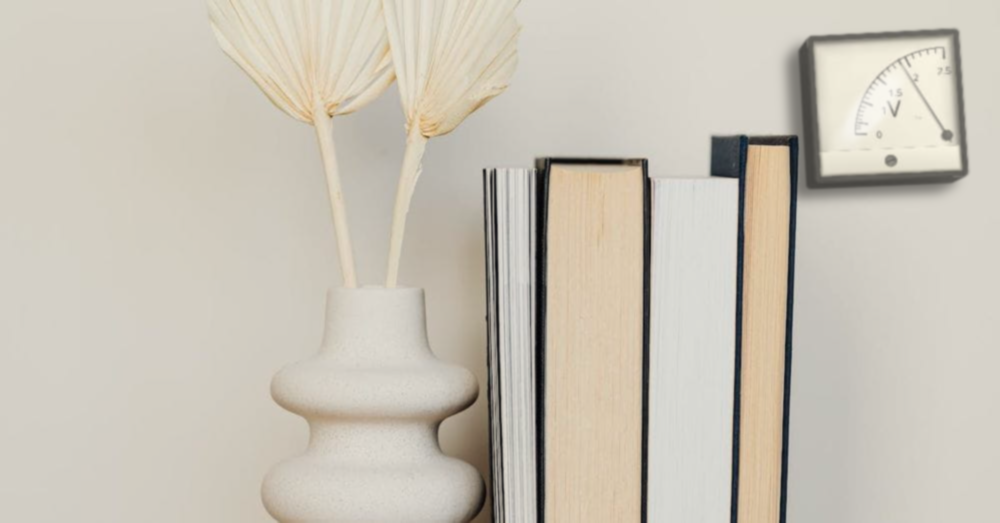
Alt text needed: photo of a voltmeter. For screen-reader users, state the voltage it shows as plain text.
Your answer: 1.9 V
